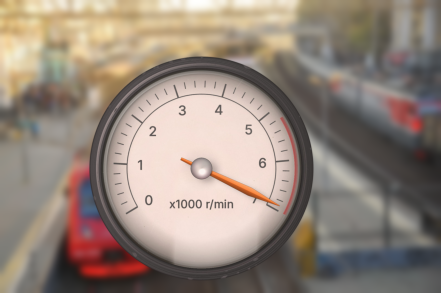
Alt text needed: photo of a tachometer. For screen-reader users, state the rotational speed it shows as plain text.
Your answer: 6900 rpm
